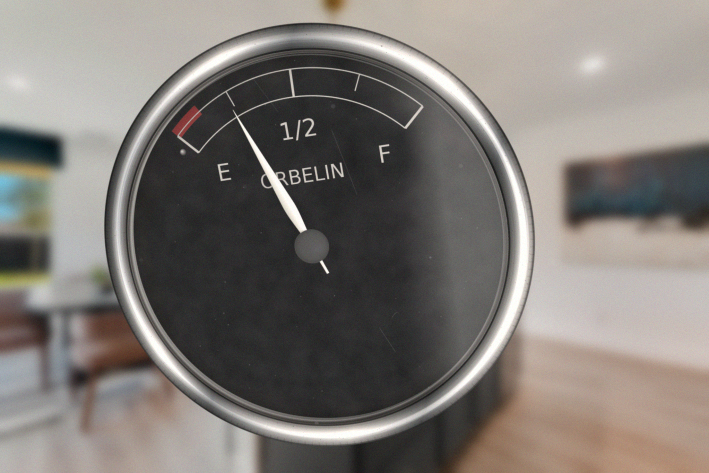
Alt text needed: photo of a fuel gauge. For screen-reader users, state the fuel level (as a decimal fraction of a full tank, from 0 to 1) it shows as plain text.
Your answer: 0.25
